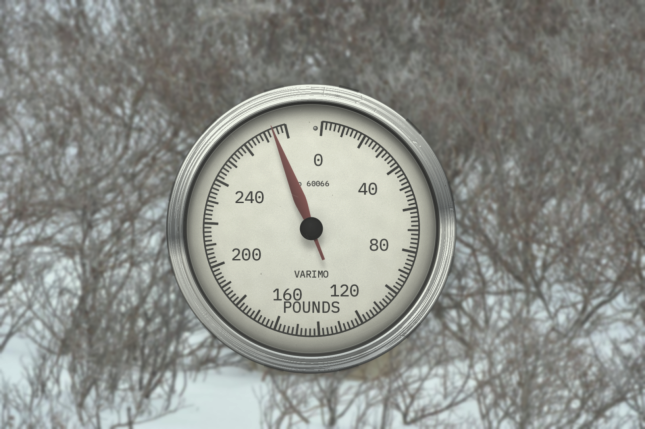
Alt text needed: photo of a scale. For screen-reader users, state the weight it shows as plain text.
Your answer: 274 lb
